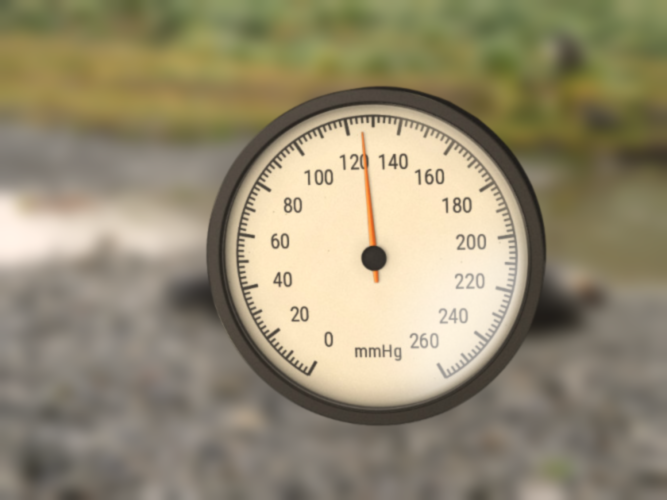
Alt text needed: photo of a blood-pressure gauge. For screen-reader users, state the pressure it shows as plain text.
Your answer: 126 mmHg
